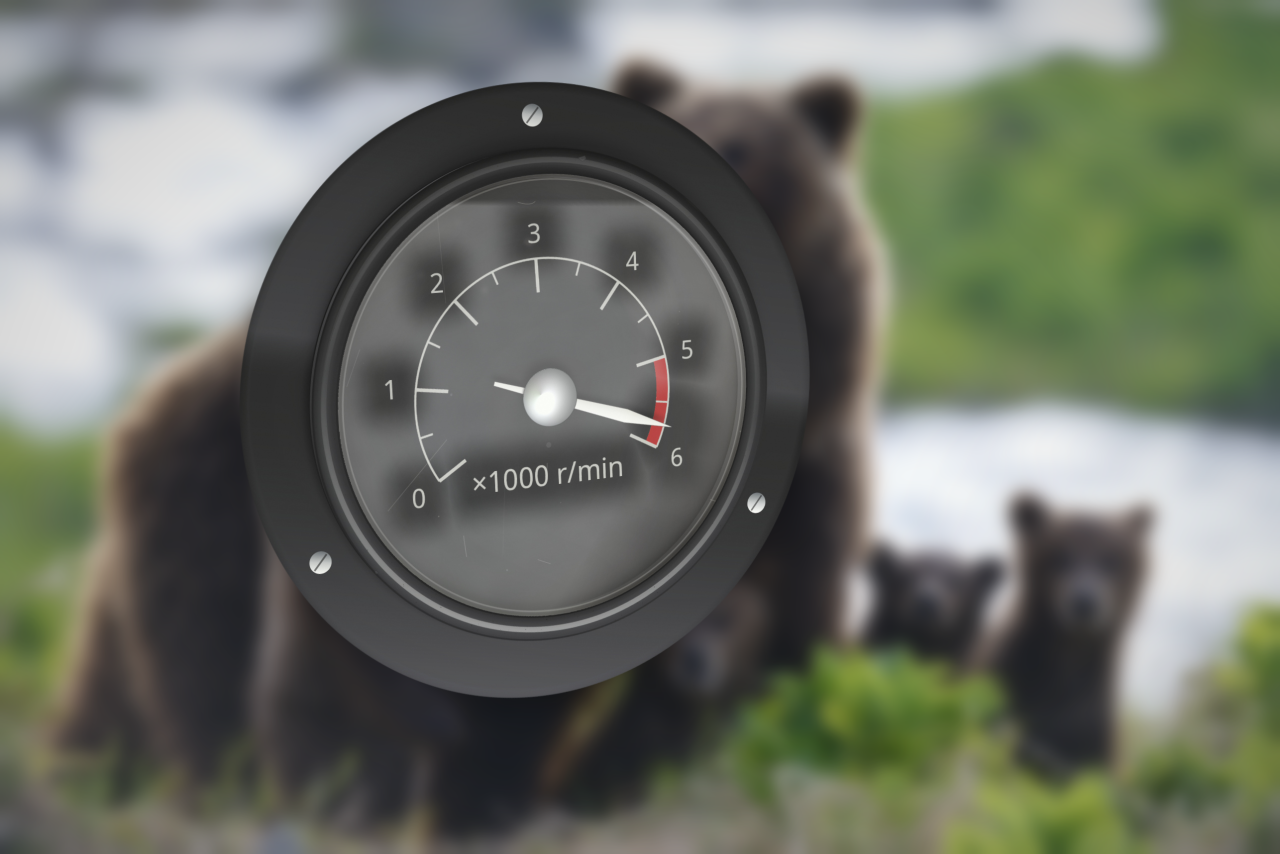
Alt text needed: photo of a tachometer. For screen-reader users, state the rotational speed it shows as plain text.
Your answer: 5750 rpm
